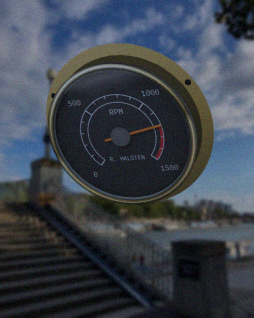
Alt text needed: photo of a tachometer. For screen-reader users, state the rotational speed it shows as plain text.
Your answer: 1200 rpm
